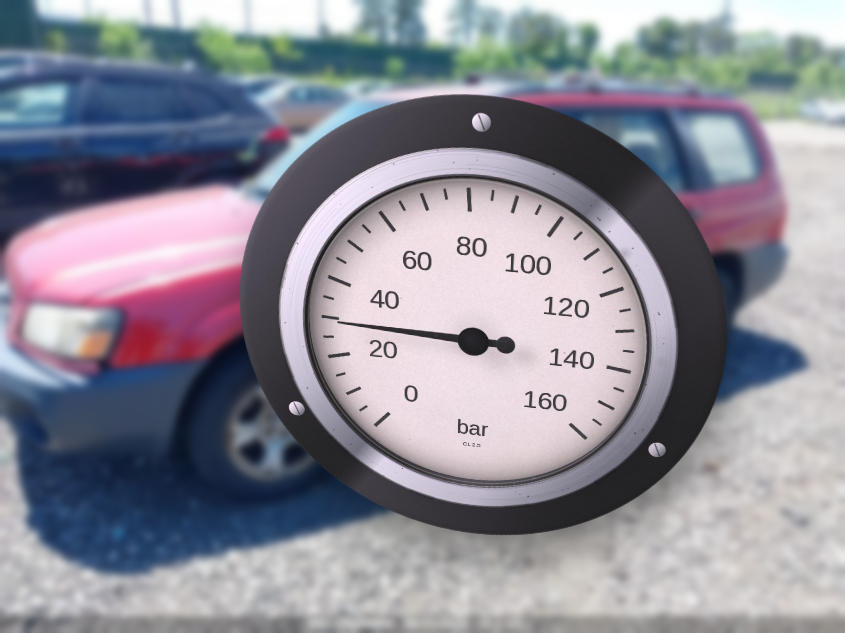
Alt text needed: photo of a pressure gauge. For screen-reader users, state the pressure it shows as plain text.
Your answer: 30 bar
